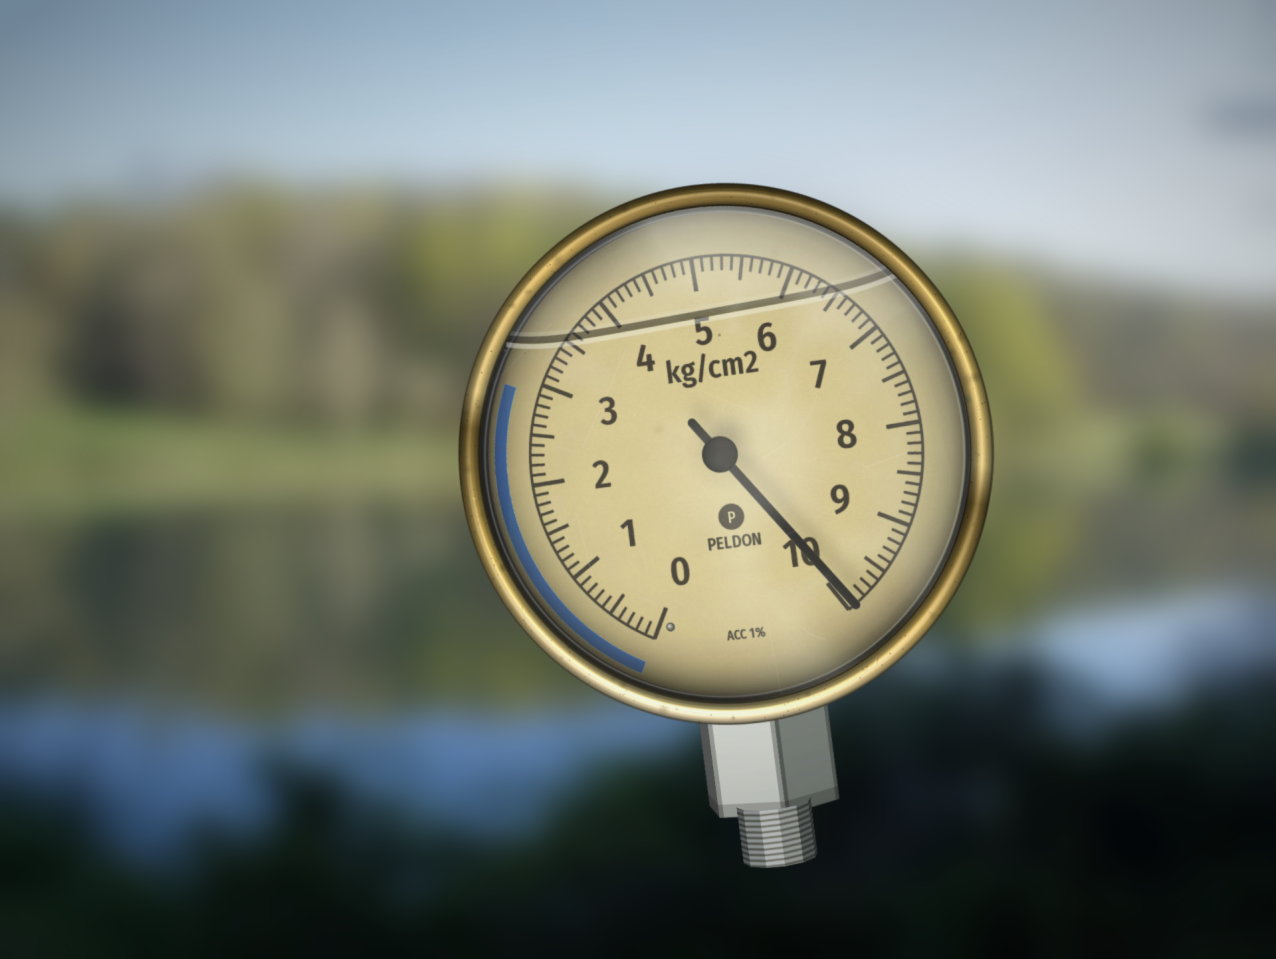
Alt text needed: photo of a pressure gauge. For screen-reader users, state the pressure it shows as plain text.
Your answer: 9.9 kg/cm²
